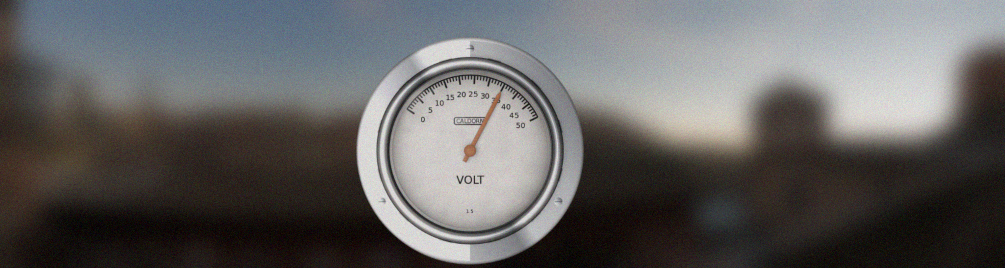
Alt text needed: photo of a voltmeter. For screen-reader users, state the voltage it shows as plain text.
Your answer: 35 V
